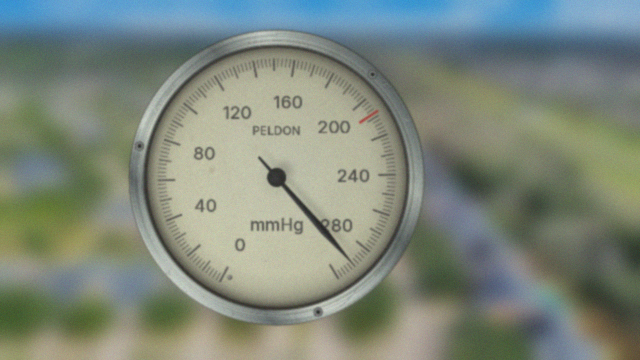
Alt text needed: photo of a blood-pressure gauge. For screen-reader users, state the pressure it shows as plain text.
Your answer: 290 mmHg
